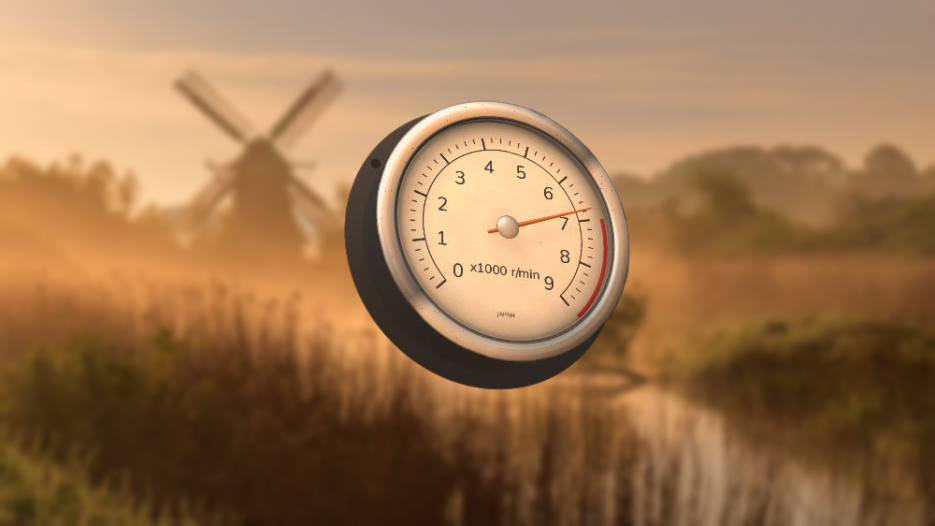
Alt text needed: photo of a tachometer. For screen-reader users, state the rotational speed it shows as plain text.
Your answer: 6800 rpm
